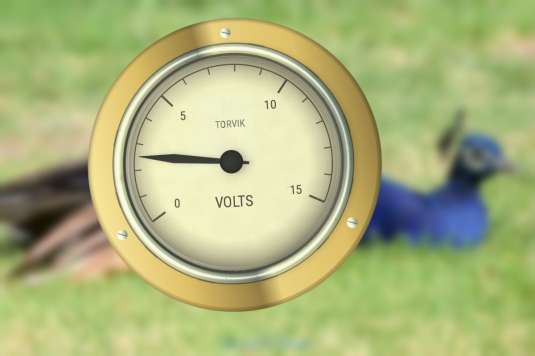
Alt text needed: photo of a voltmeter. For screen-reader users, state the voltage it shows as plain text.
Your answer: 2.5 V
